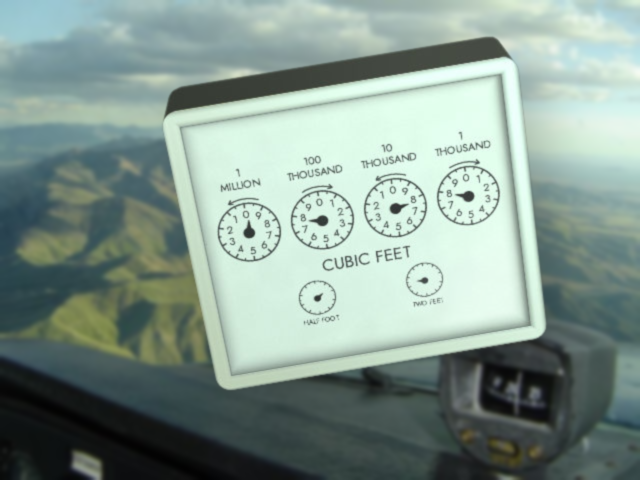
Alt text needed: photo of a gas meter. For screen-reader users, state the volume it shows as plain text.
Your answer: 977800 ft³
